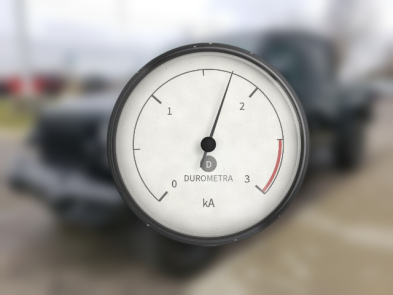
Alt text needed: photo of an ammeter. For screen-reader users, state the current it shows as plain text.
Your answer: 1.75 kA
